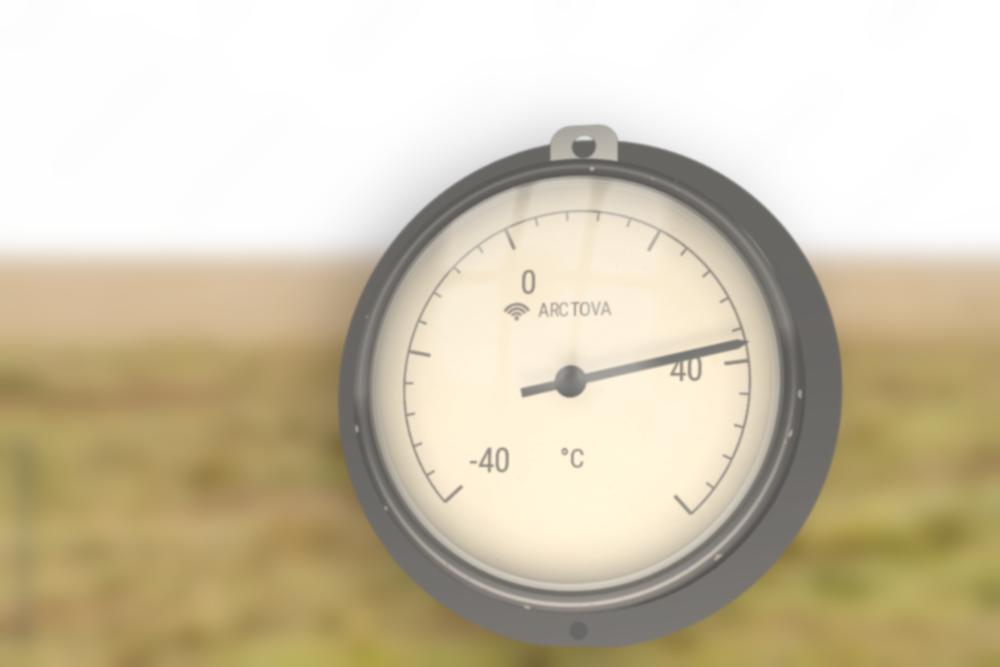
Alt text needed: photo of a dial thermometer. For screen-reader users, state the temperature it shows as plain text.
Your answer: 38 °C
